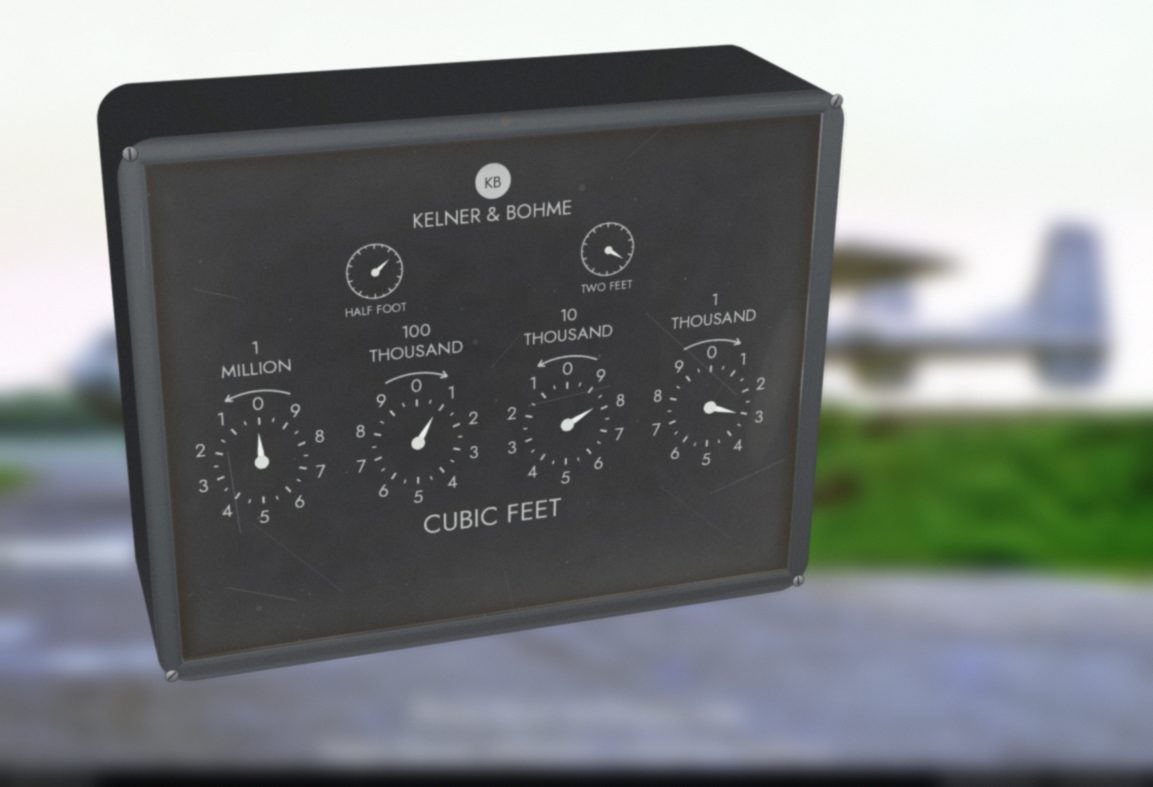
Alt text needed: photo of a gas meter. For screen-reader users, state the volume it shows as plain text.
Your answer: 8300 ft³
